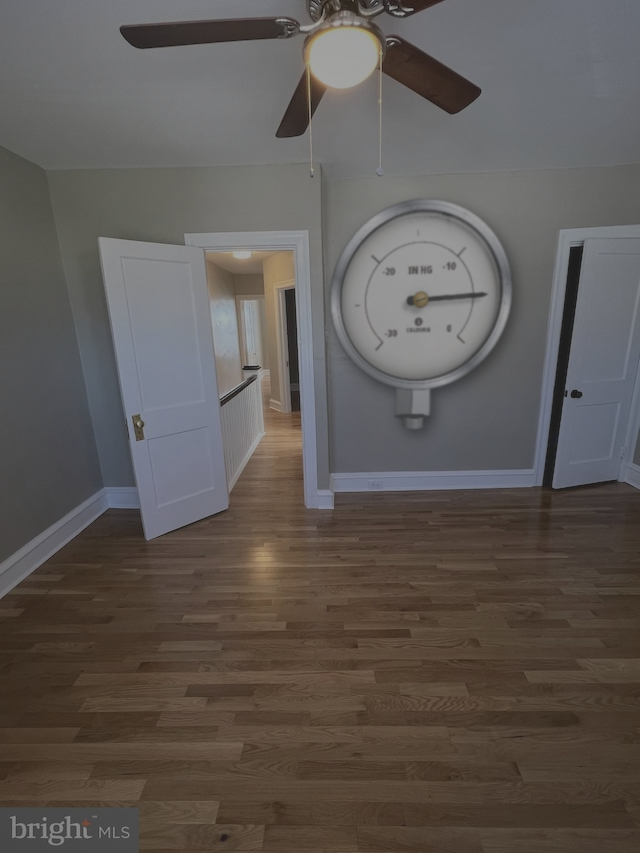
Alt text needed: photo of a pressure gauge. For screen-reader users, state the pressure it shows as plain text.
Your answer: -5 inHg
